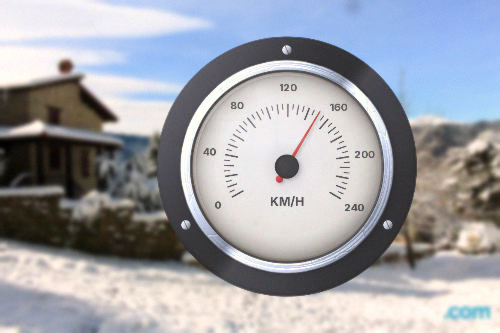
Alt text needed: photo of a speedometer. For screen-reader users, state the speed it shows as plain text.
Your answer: 150 km/h
